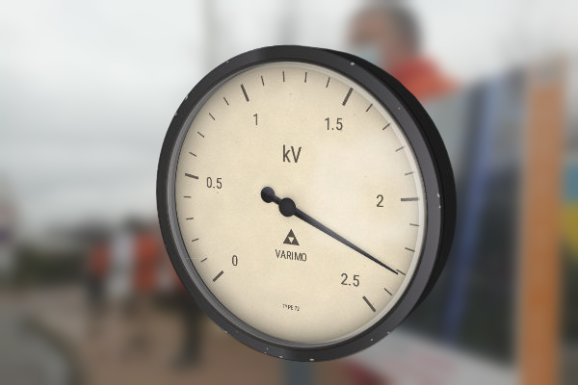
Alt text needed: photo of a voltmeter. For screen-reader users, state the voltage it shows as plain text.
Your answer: 2.3 kV
